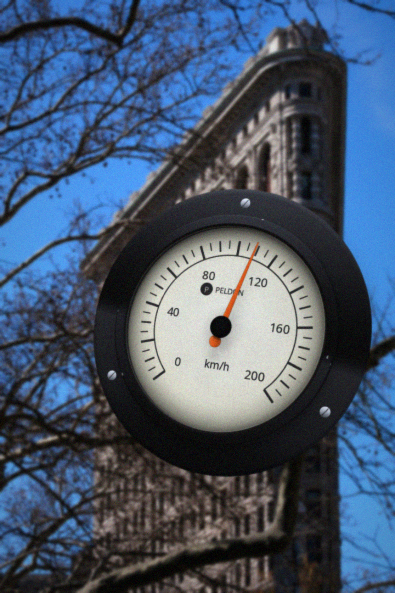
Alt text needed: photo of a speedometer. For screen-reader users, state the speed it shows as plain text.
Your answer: 110 km/h
